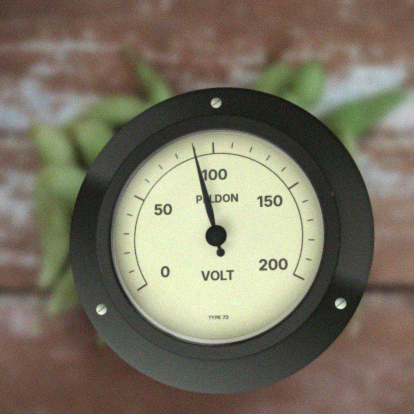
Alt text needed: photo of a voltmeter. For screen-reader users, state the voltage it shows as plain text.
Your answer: 90 V
